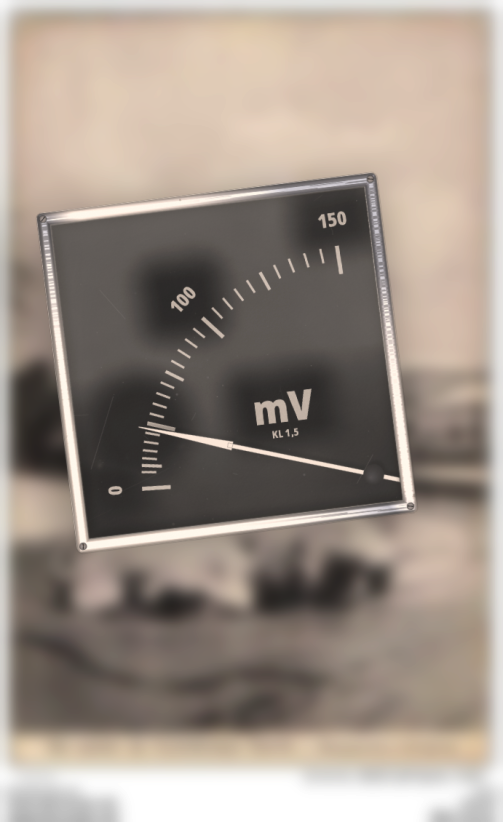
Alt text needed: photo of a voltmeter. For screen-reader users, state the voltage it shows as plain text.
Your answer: 47.5 mV
